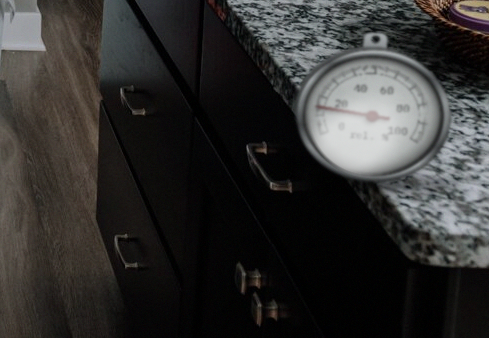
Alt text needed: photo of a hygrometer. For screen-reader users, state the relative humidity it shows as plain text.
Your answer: 15 %
